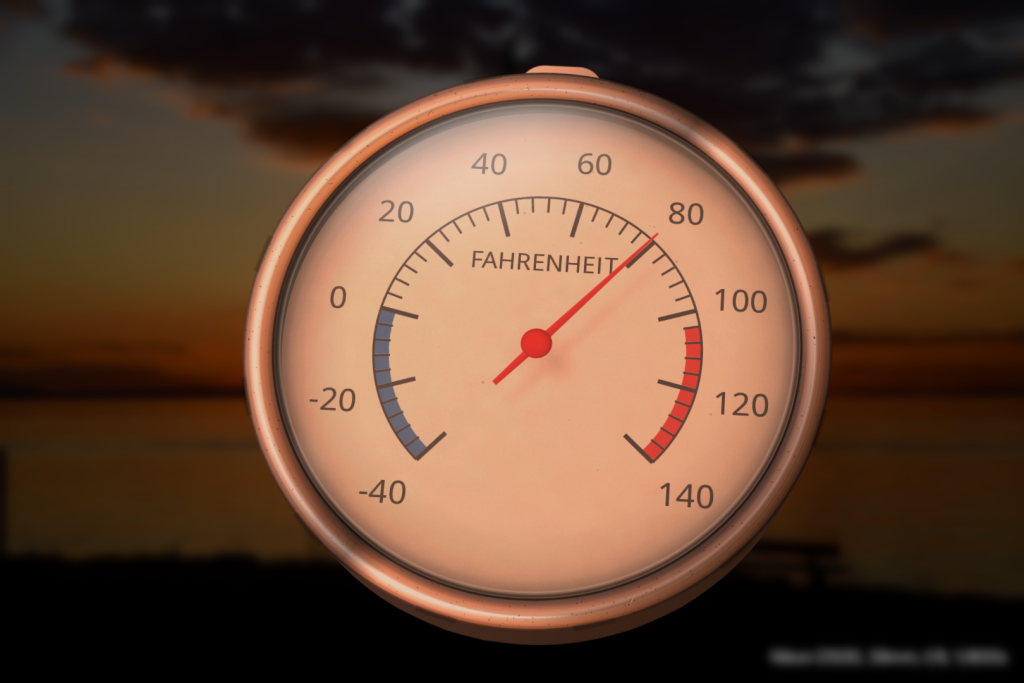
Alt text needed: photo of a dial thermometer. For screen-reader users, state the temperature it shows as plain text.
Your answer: 80 °F
